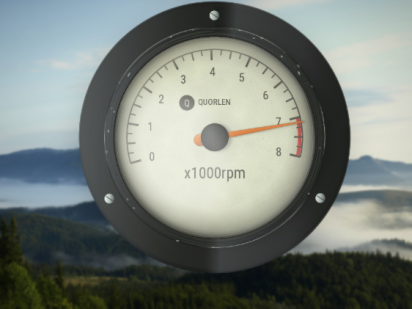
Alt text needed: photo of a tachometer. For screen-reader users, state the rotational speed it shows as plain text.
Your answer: 7125 rpm
